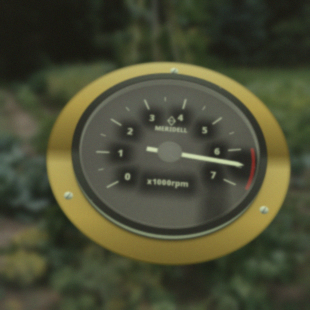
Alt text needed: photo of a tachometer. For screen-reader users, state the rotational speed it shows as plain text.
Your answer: 6500 rpm
